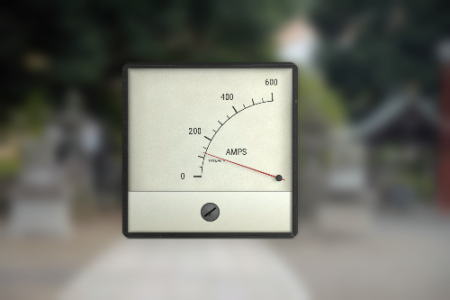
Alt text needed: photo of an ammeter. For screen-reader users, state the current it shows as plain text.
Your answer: 125 A
